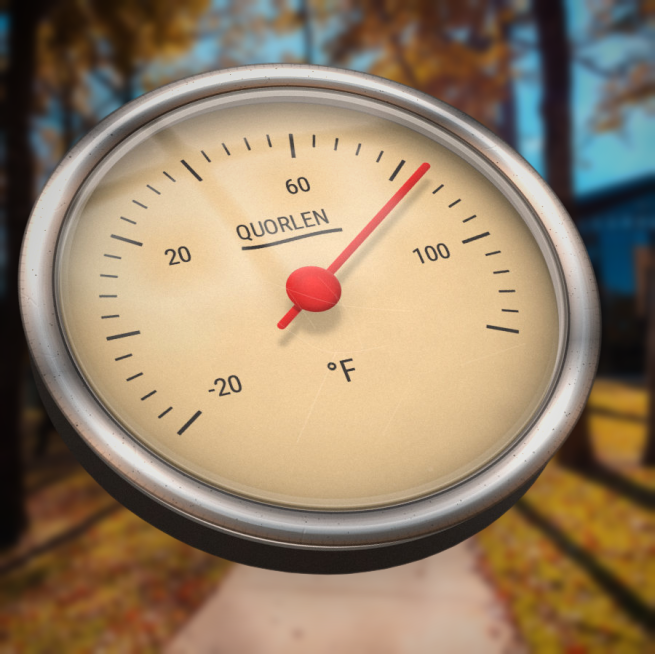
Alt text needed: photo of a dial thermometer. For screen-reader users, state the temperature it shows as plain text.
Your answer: 84 °F
